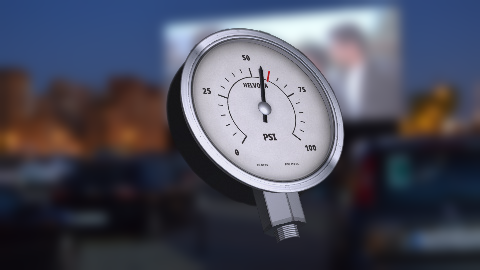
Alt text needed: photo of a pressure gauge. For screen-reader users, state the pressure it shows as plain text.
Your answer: 55 psi
